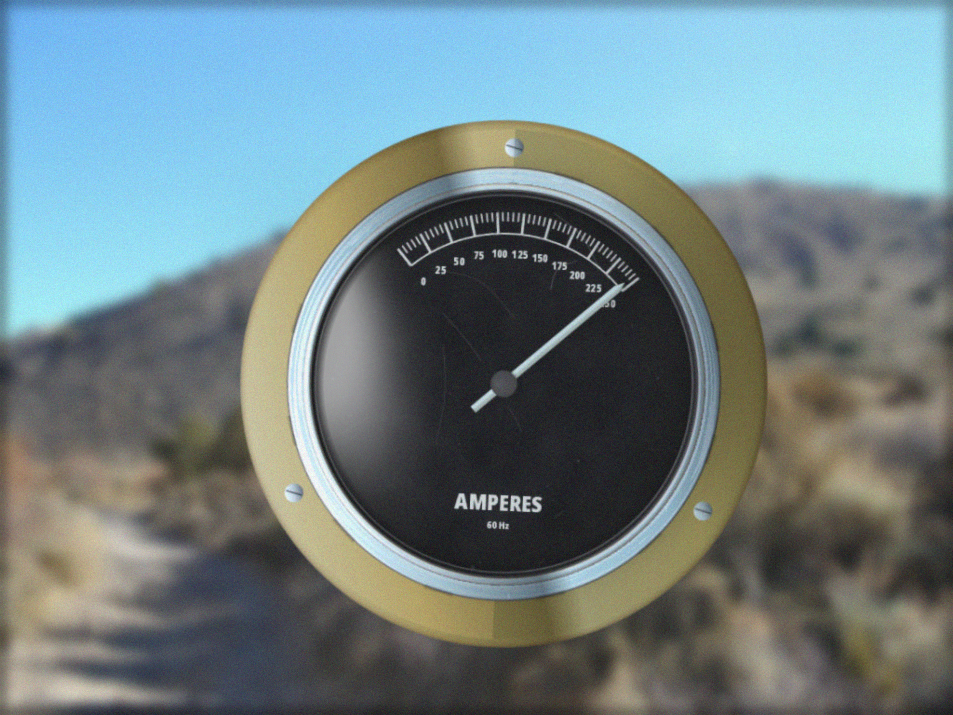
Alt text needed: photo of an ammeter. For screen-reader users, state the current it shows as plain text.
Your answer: 245 A
